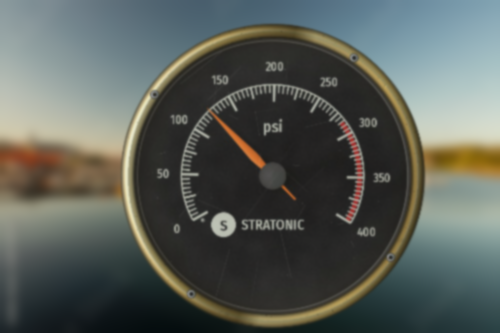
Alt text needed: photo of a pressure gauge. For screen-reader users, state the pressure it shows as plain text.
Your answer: 125 psi
